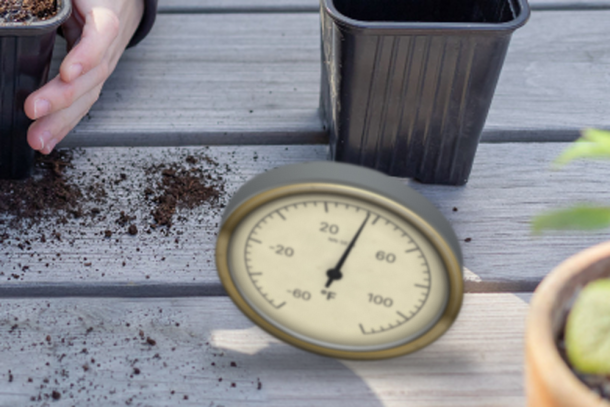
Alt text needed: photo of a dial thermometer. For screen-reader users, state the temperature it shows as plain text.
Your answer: 36 °F
